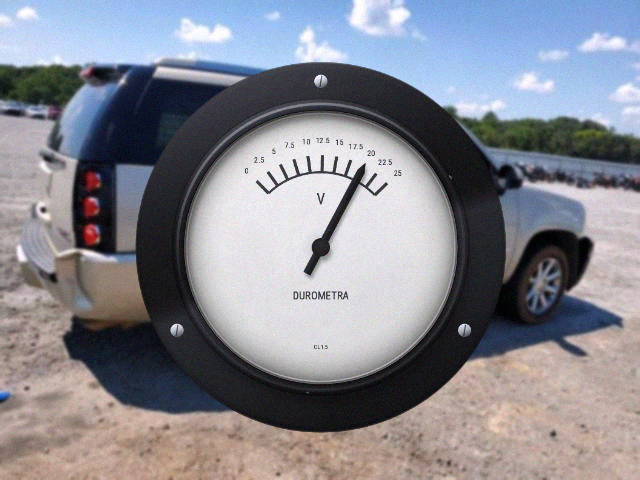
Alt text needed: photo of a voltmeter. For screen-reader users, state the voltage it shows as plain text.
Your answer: 20 V
